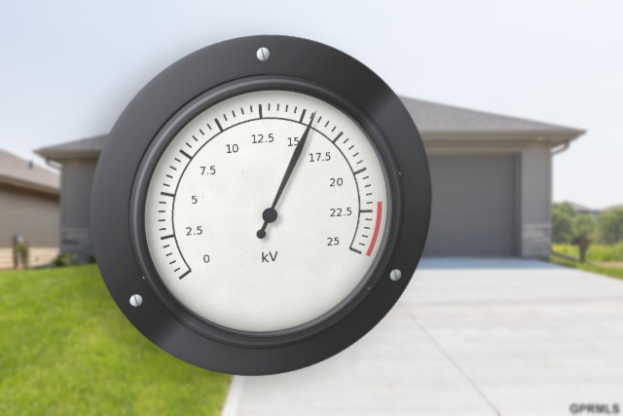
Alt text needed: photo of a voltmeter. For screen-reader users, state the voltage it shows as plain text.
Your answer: 15.5 kV
